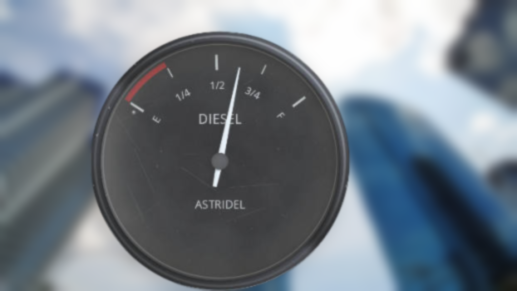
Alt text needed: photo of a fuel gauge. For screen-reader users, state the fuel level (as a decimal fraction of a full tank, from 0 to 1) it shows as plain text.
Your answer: 0.625
